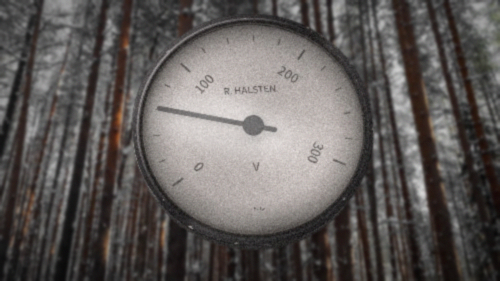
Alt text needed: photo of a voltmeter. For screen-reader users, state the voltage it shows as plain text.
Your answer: 60 V
